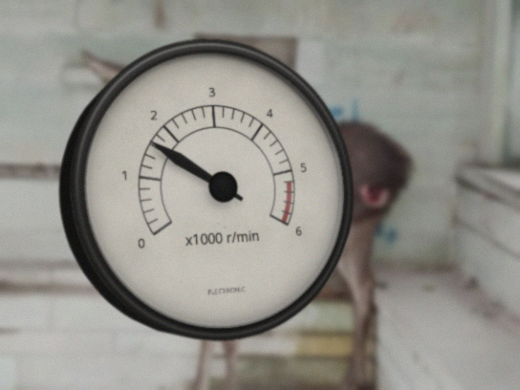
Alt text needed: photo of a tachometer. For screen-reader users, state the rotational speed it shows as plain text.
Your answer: 1600 rpm
